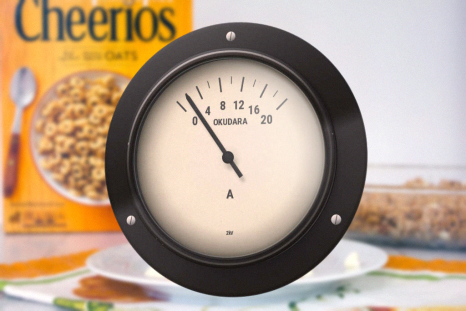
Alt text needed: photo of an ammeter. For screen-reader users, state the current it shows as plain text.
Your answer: 2 A
